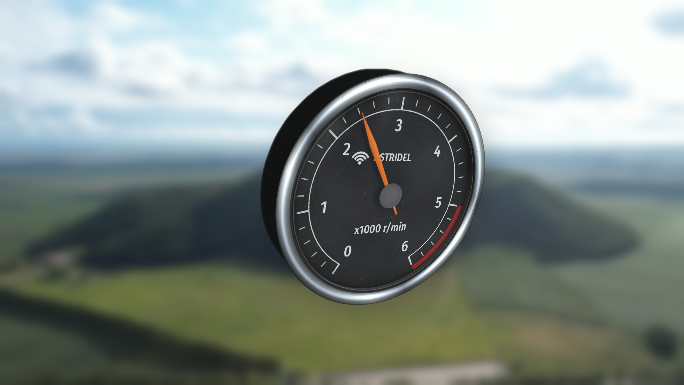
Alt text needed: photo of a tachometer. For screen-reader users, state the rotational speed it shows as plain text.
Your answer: 2400 rpm
